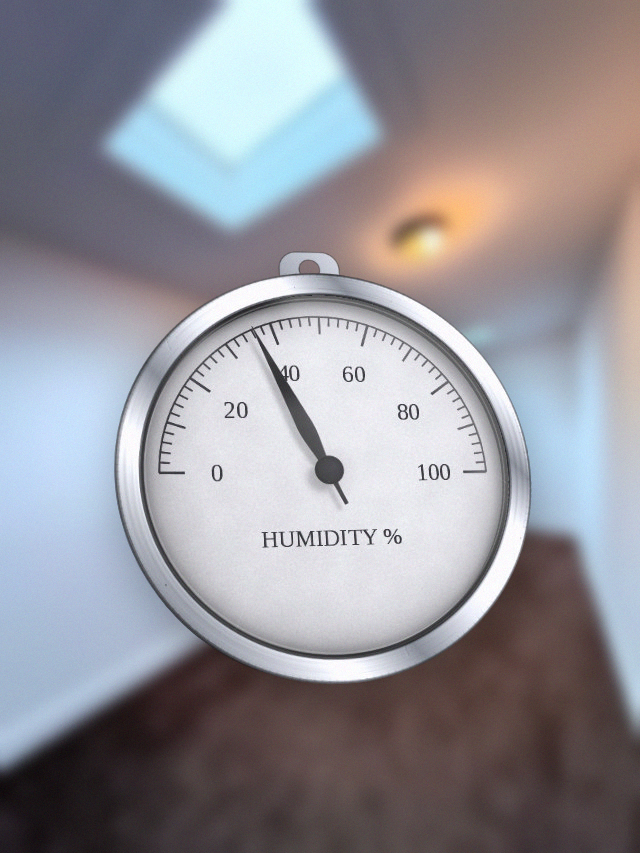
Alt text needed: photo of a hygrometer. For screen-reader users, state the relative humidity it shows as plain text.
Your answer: 36 %
